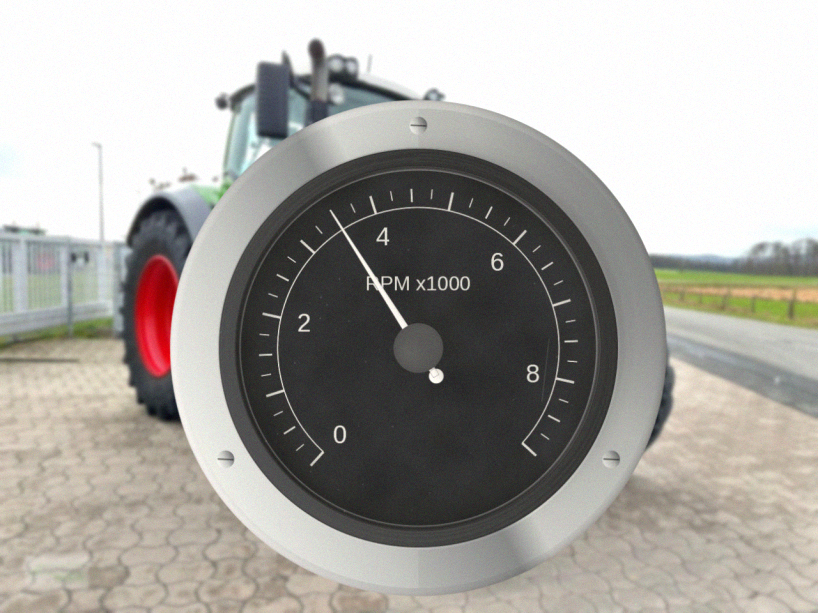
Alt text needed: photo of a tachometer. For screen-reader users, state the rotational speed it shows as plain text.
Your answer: 3500 rpm
